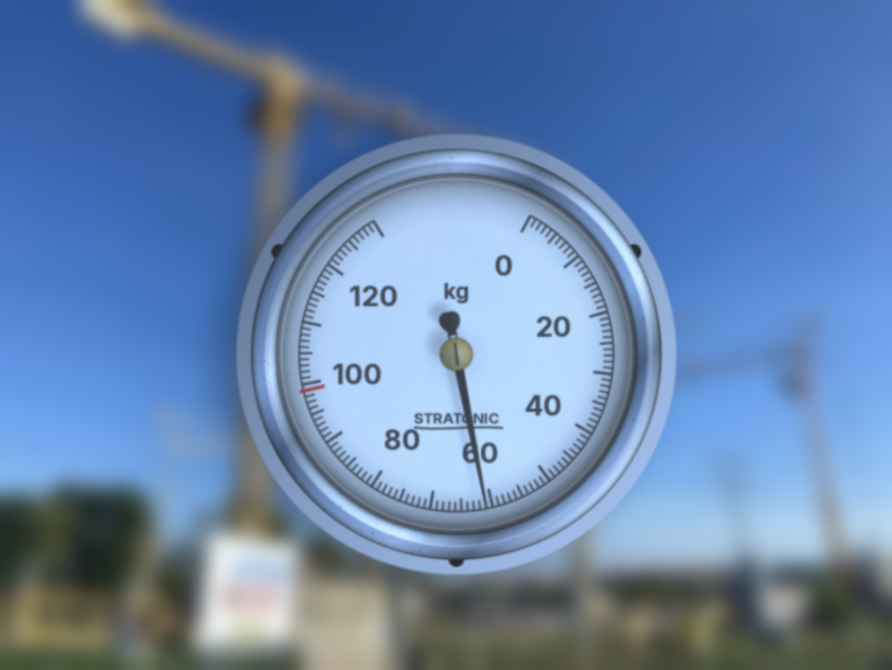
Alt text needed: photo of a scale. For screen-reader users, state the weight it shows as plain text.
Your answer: 61 kg
